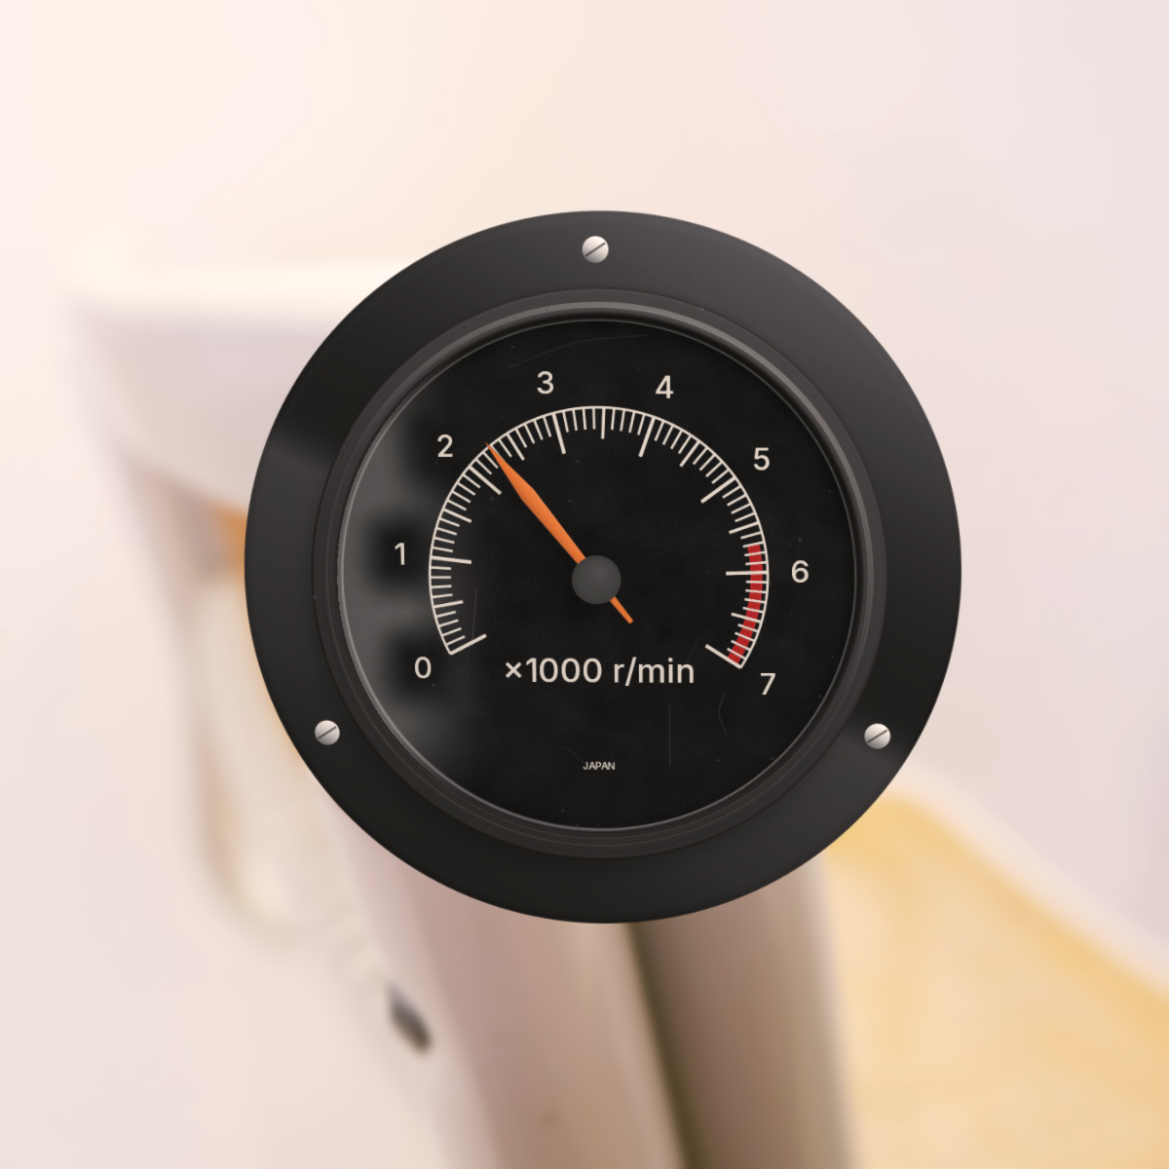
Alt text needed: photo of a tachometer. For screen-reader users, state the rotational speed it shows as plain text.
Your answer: 2300 rpm
